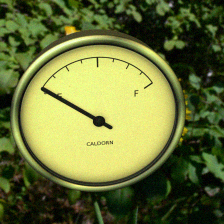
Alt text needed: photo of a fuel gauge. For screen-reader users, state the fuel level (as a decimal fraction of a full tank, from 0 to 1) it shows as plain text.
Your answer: 0
